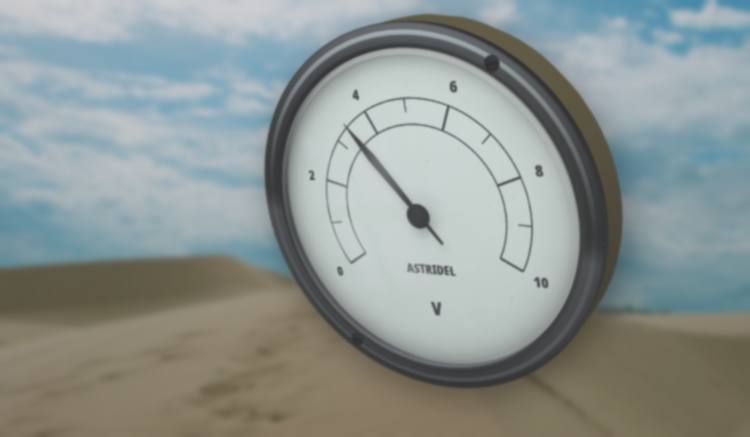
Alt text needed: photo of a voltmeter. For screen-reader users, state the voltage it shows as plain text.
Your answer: 3.5 V
